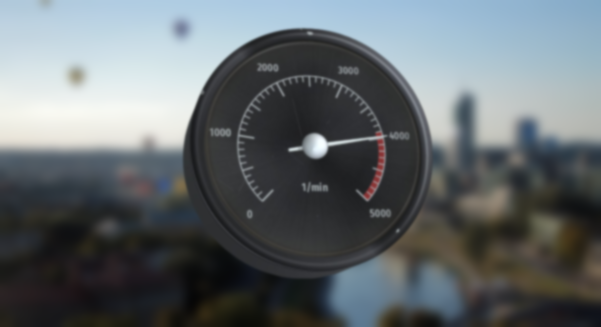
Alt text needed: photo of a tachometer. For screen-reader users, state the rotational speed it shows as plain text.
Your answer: 4000 rpm
